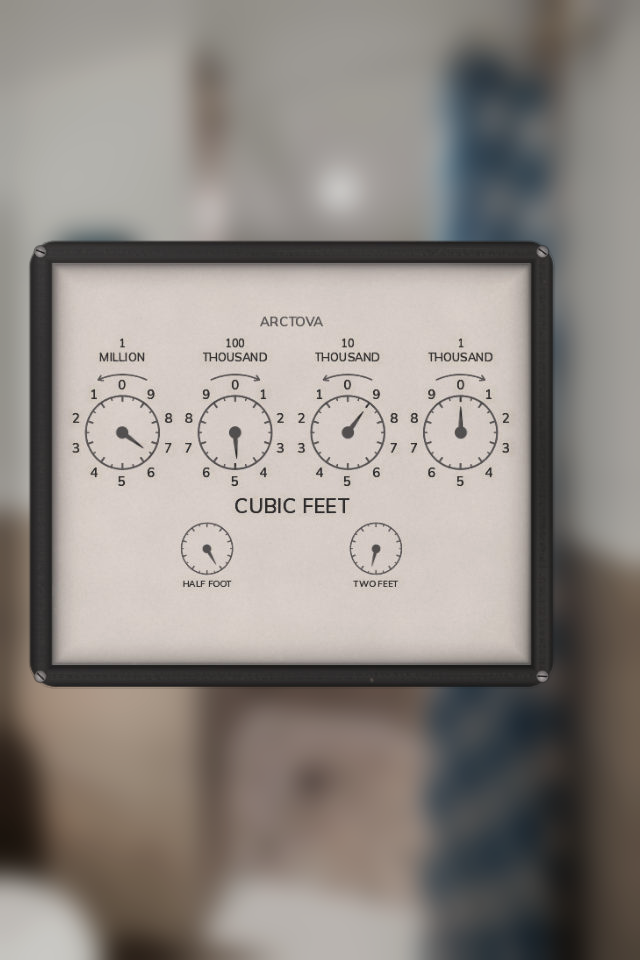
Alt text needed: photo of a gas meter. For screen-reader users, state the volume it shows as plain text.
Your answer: 649000 ft³
